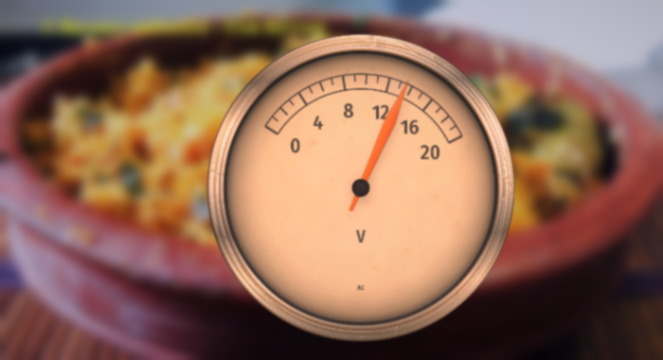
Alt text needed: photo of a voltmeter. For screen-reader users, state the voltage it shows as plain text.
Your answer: 13.5 V
